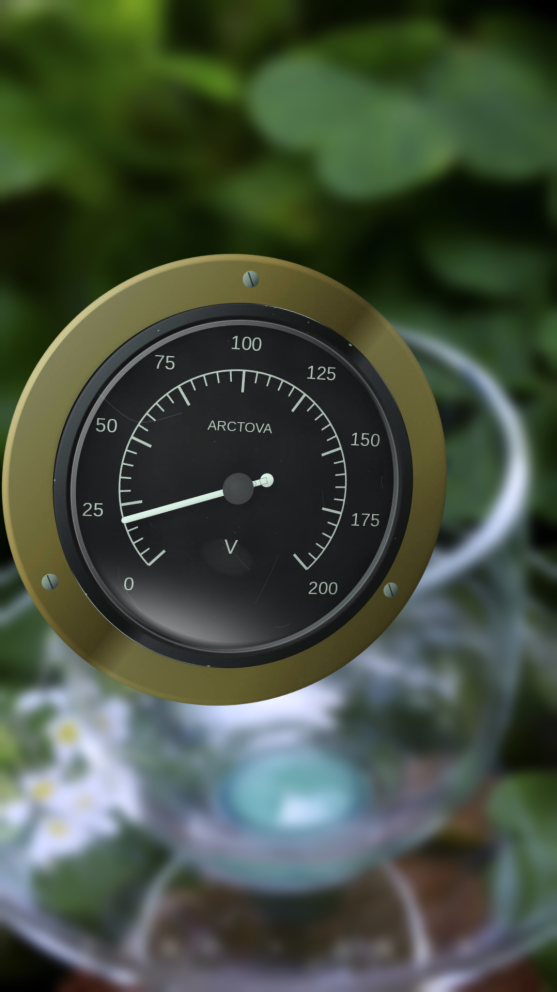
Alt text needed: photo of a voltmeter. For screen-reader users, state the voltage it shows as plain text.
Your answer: 20 V
